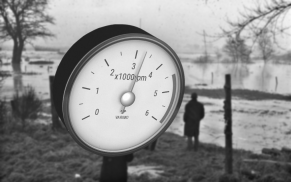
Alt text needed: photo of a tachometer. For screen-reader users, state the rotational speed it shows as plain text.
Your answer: 3250 rpm
